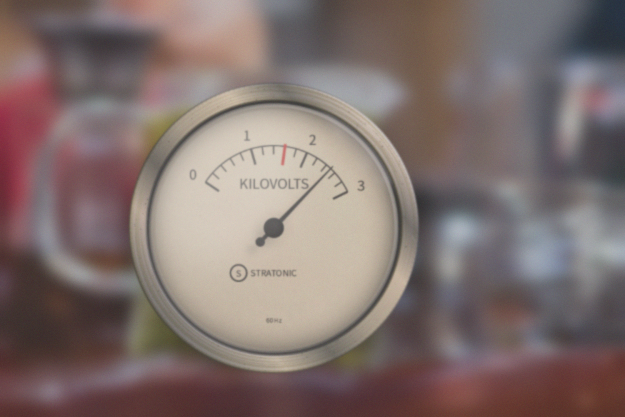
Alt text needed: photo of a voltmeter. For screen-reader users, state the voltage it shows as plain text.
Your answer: 2.5 kV
